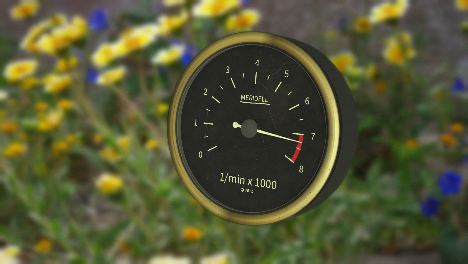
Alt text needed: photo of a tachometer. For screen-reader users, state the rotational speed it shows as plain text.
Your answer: 7250 rpm
